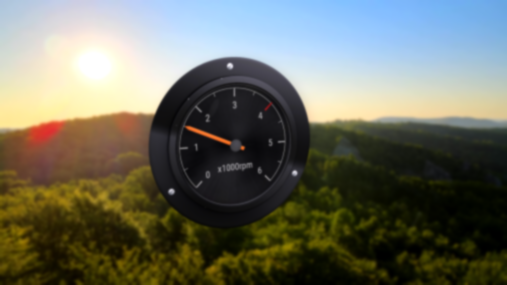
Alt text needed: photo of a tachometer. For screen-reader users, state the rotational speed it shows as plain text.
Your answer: 1500 rpm
